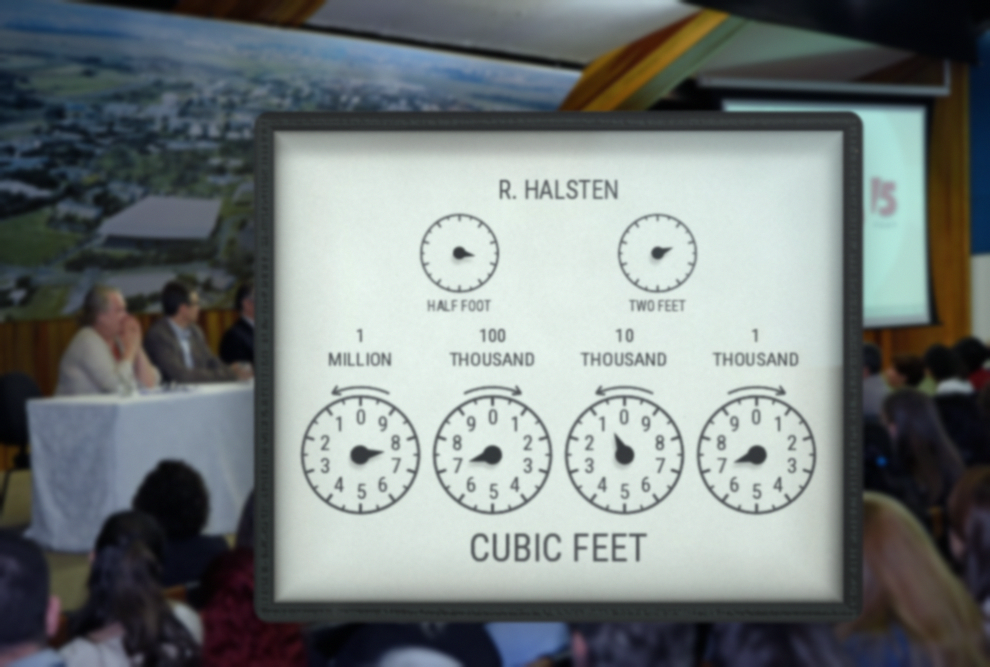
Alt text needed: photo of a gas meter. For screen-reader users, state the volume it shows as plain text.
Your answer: 770700 ft³
